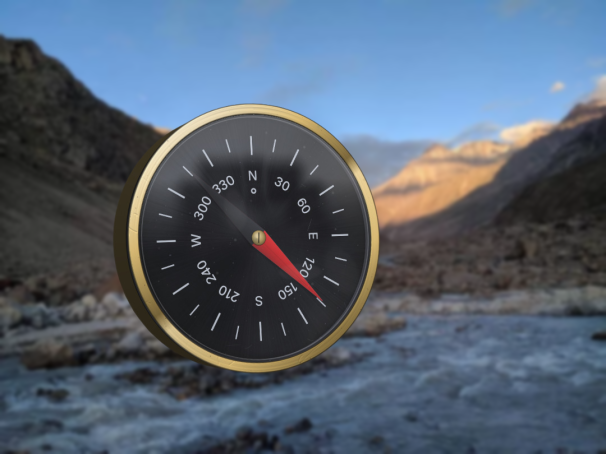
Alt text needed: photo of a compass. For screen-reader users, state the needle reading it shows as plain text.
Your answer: 135 °
